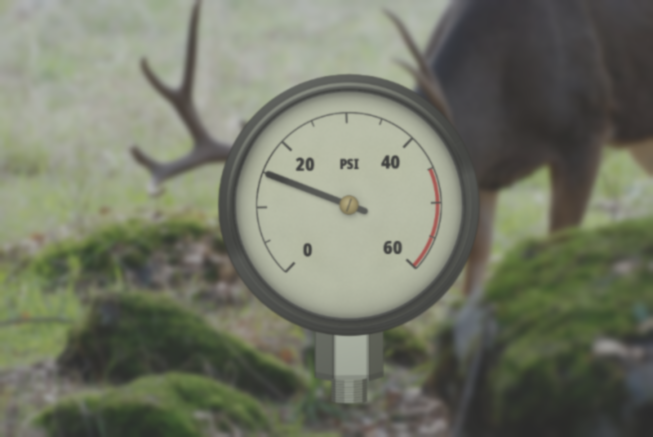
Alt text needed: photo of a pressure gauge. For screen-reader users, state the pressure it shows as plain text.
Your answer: 15 psi
